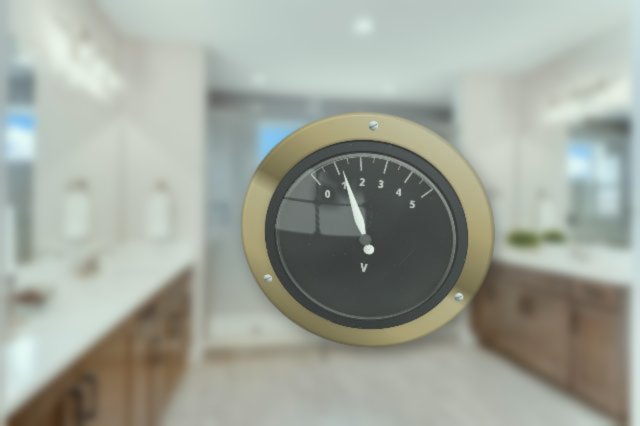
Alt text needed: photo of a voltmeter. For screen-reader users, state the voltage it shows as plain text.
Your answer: 1.25 V
